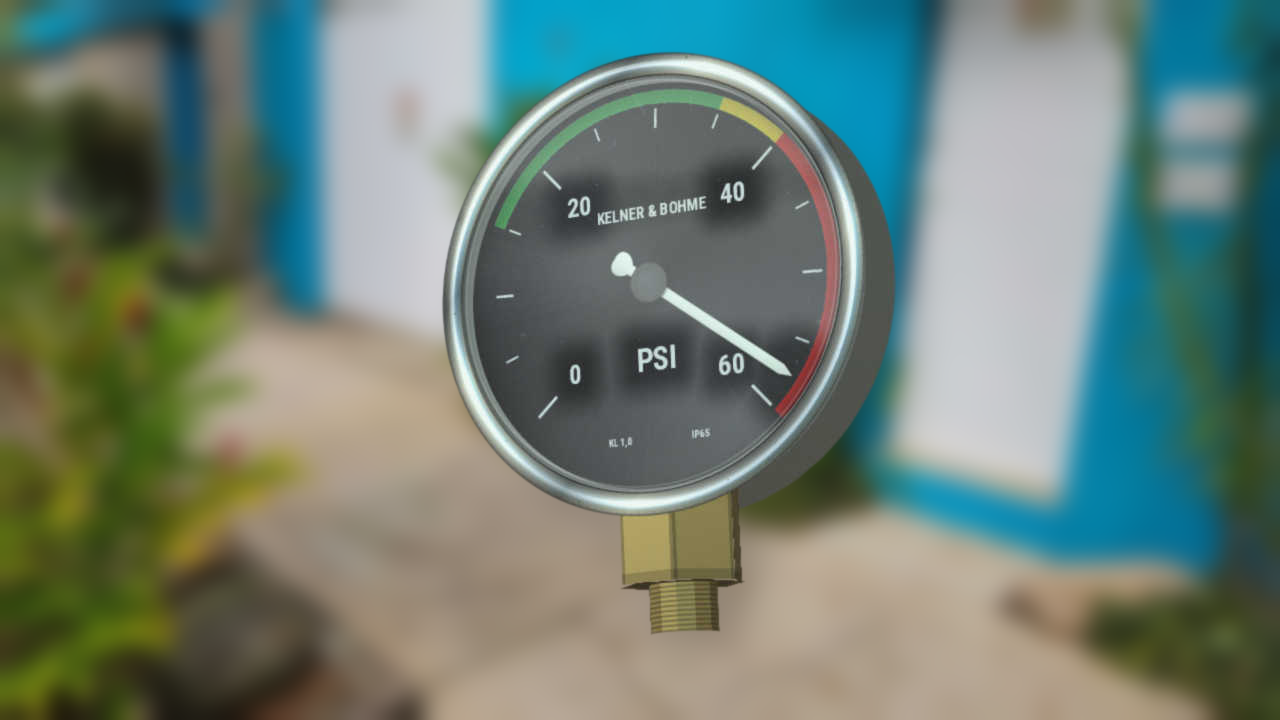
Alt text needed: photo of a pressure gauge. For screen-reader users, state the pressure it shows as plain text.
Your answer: 57.5 psi
